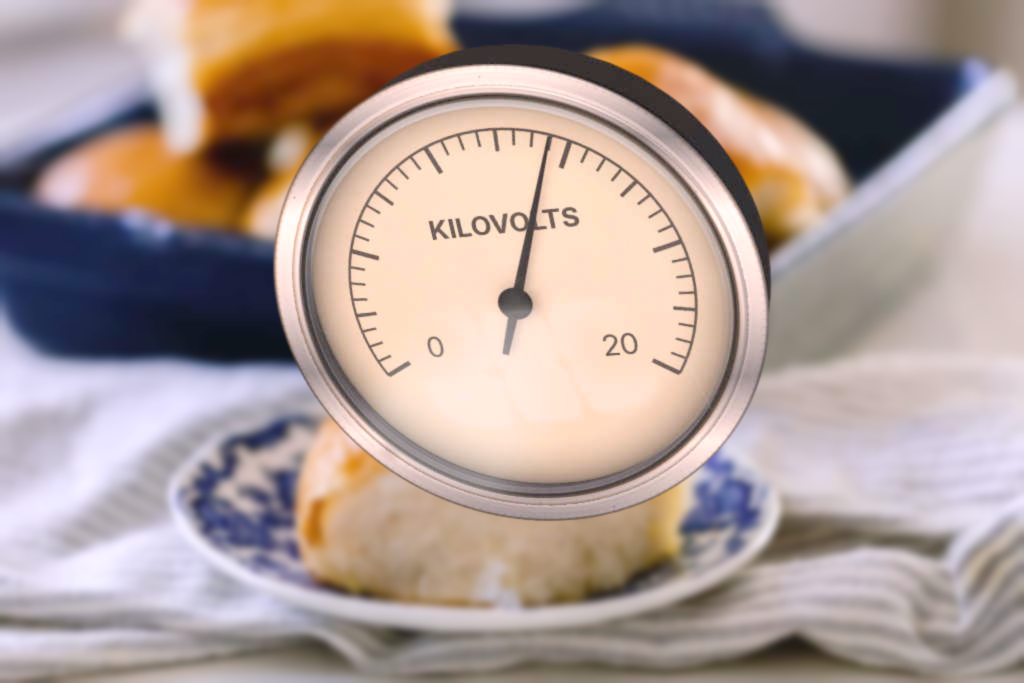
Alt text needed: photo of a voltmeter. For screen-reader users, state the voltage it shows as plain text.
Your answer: 11.5 kV
